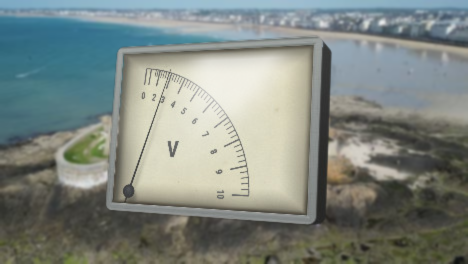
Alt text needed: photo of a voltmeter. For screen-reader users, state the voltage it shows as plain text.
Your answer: 3 V
